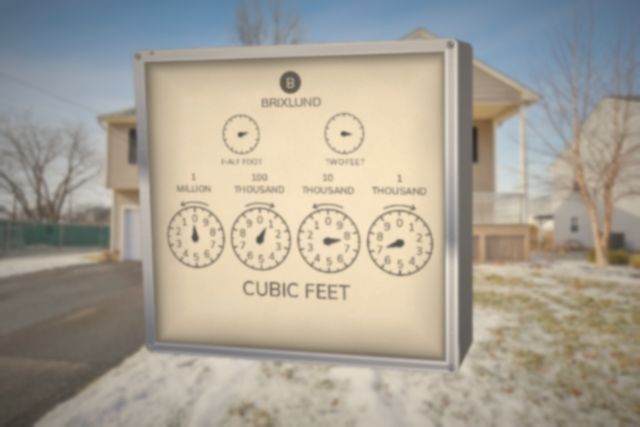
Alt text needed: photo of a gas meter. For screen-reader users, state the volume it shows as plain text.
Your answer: 7700 ft³
